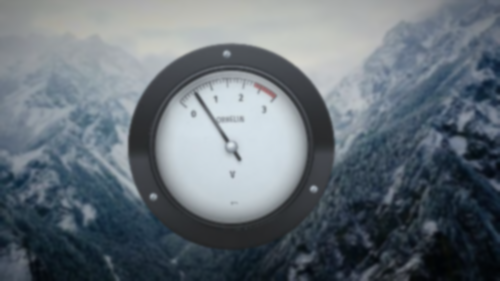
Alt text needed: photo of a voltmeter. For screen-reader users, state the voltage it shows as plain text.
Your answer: 0.5 V
